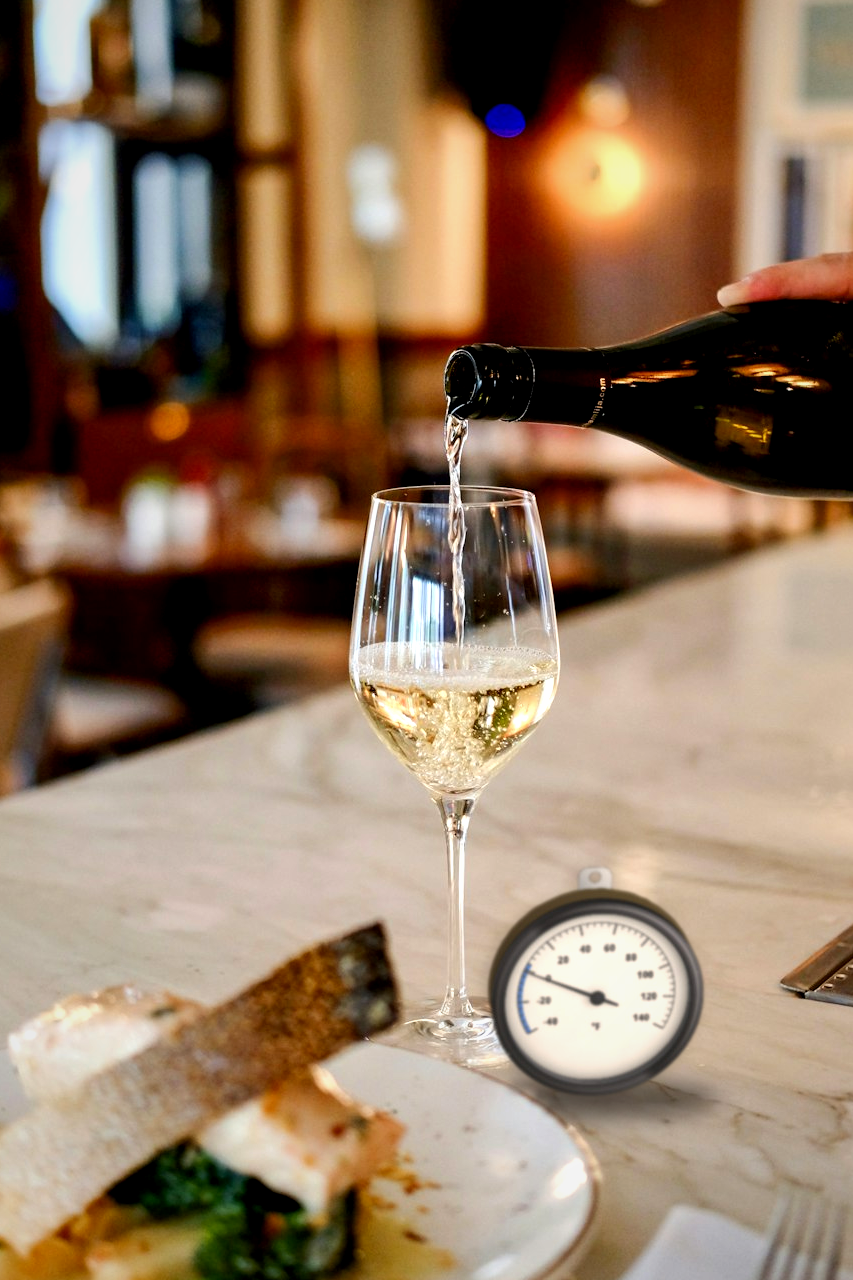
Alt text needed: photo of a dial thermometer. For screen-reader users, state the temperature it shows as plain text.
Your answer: 0 °F
